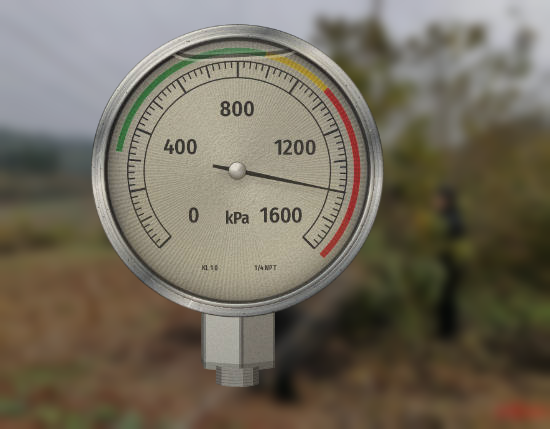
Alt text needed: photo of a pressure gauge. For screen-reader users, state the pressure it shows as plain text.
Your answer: 1400 kPa
